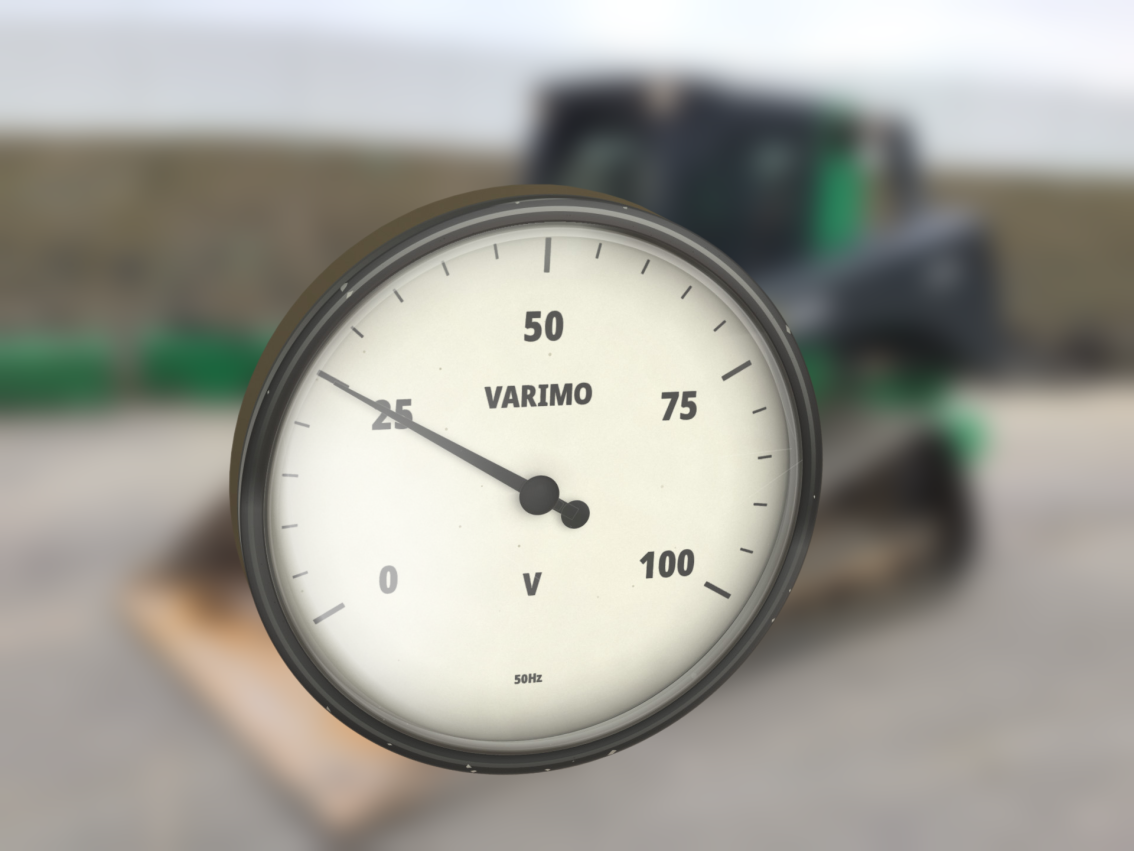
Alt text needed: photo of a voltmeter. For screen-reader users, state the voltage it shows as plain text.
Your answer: 25 V
